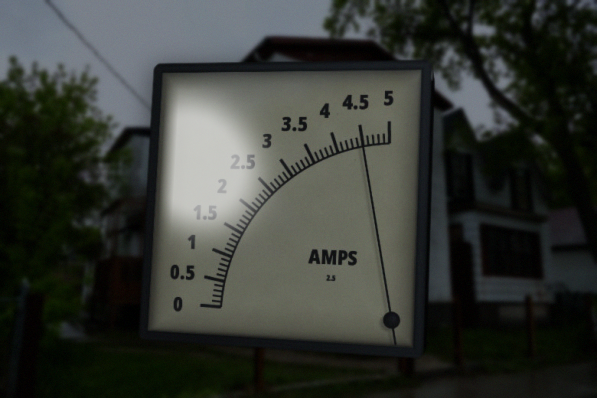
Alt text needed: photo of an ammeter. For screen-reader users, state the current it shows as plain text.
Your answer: 4.5 A
